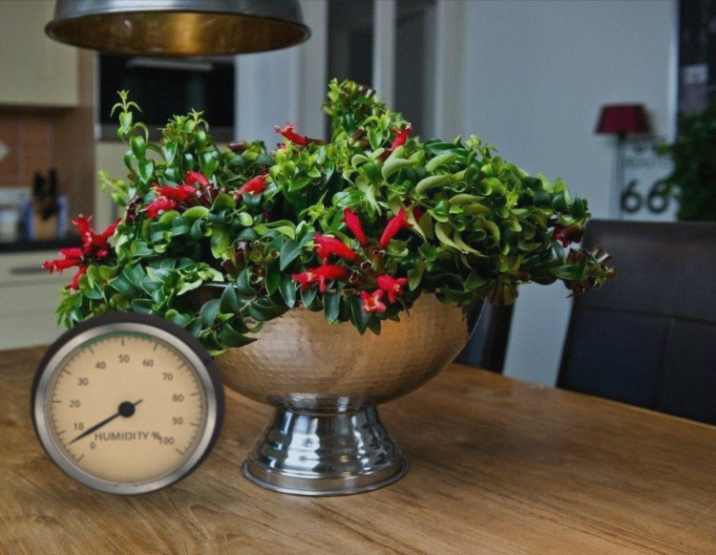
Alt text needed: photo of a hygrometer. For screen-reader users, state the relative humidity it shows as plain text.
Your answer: 6 %
